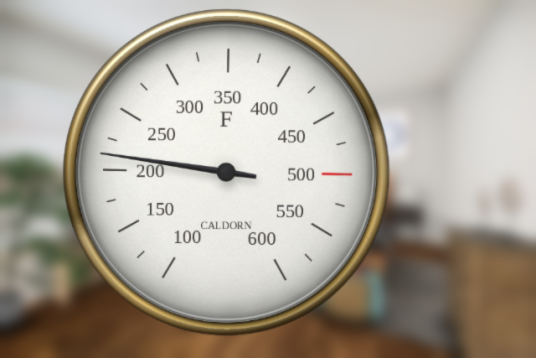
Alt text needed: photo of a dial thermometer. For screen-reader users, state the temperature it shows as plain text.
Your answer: 212.5 °F
